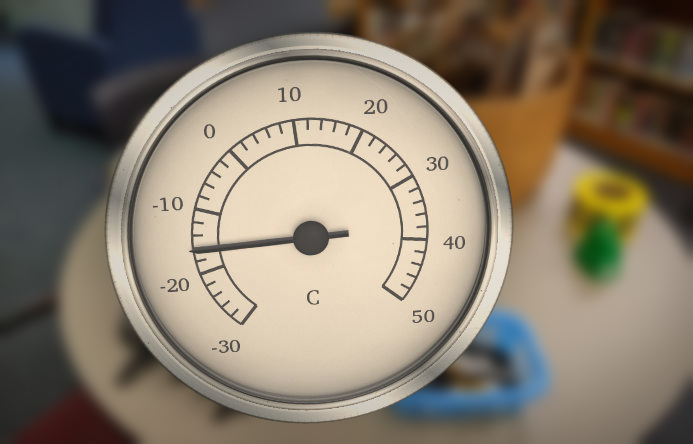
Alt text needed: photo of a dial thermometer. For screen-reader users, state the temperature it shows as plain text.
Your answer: -16 °C
